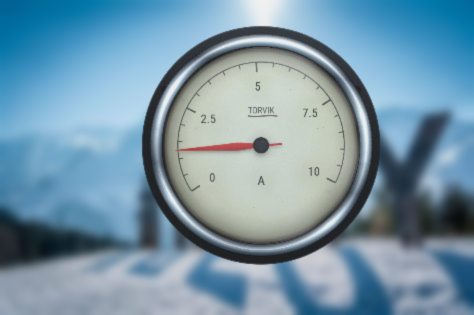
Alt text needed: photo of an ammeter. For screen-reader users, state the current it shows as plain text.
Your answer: 1.25 A
